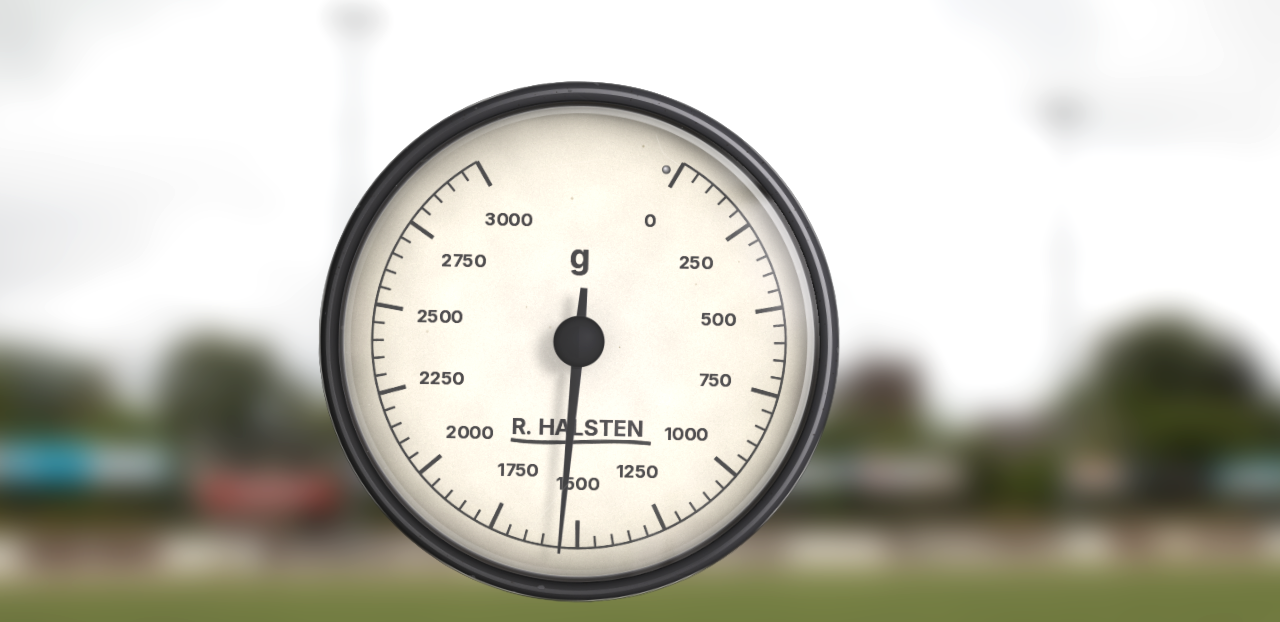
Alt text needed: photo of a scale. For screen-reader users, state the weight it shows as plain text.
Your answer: 1550 g
